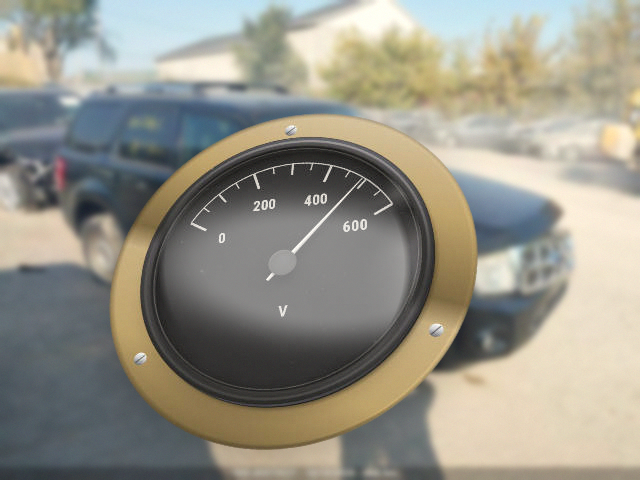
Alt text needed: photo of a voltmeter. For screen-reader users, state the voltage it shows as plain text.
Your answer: 500 V
